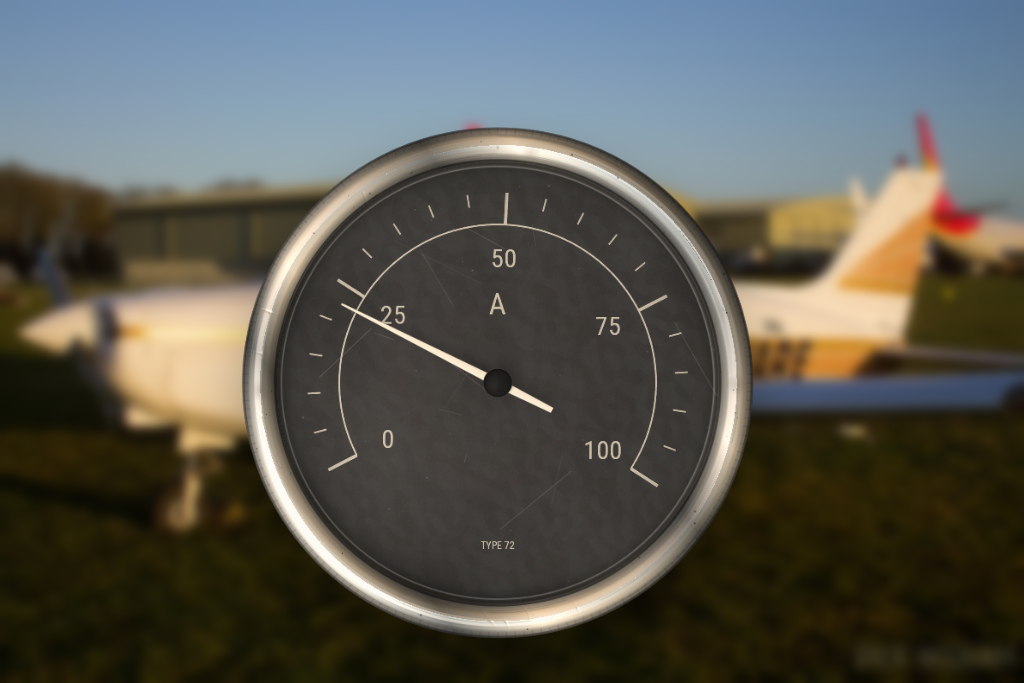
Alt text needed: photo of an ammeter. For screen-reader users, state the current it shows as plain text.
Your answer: 22.5 A
